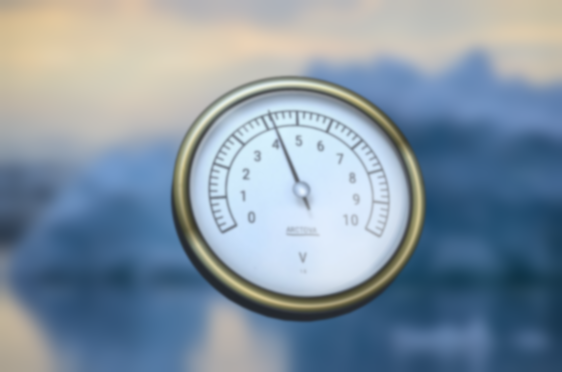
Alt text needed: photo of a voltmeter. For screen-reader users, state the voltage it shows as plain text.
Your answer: 4.2 V
